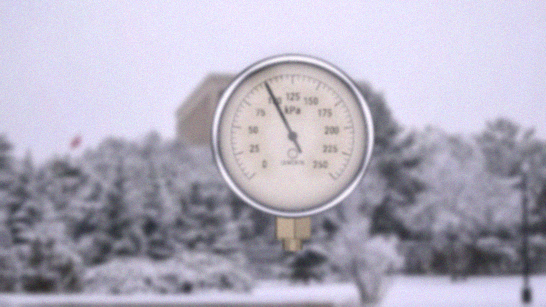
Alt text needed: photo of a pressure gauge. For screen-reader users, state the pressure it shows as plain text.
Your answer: 100 kPa
